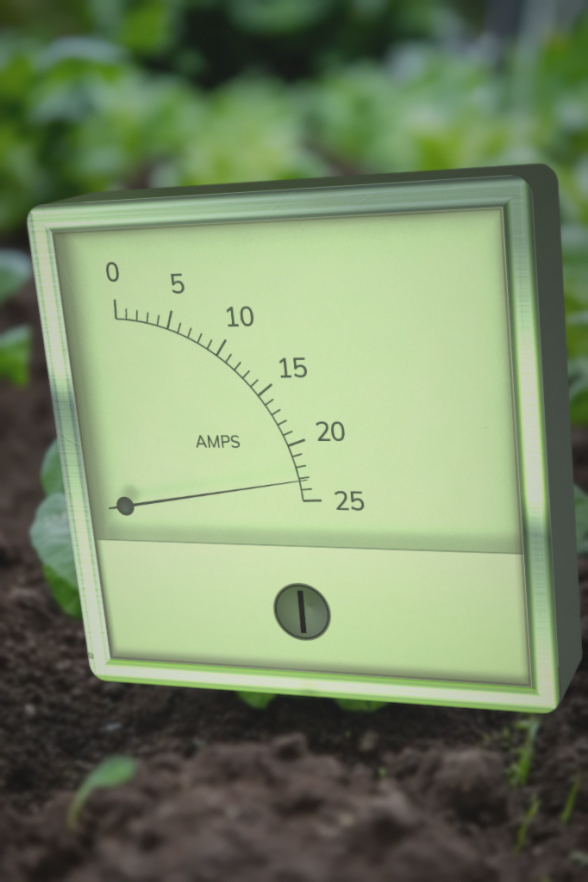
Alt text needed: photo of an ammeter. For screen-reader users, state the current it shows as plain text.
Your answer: 23 A
